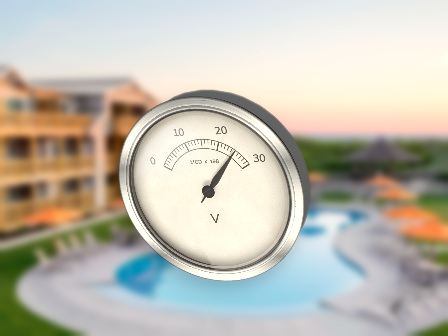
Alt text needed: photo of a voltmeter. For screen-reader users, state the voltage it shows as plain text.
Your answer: 25 V
